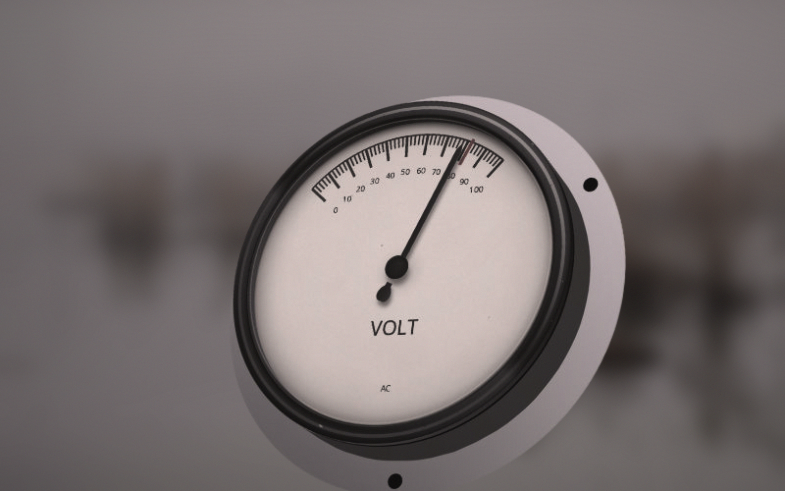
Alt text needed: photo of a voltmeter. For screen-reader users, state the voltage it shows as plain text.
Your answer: 80 V
